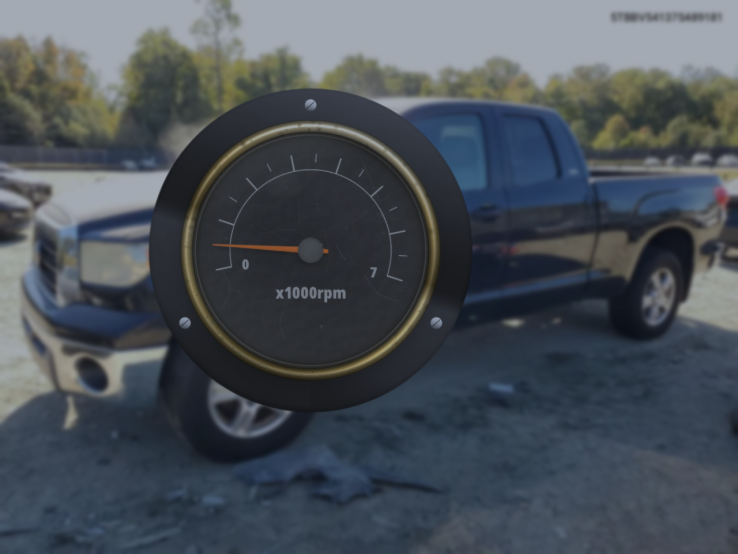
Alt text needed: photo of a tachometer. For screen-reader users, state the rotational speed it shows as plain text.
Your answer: 500 rpm
